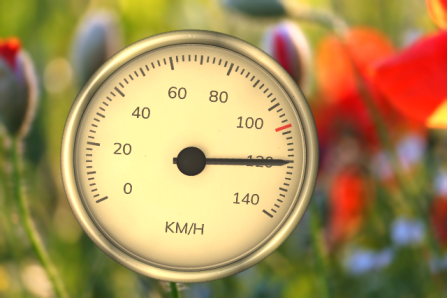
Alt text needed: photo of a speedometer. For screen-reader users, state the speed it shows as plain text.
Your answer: 120 km/h
